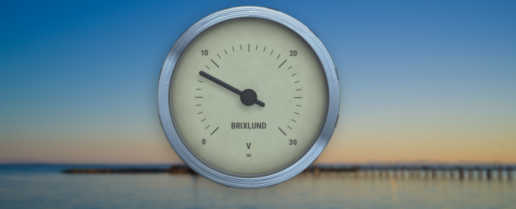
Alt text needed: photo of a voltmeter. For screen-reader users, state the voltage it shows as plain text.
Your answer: 8 V
